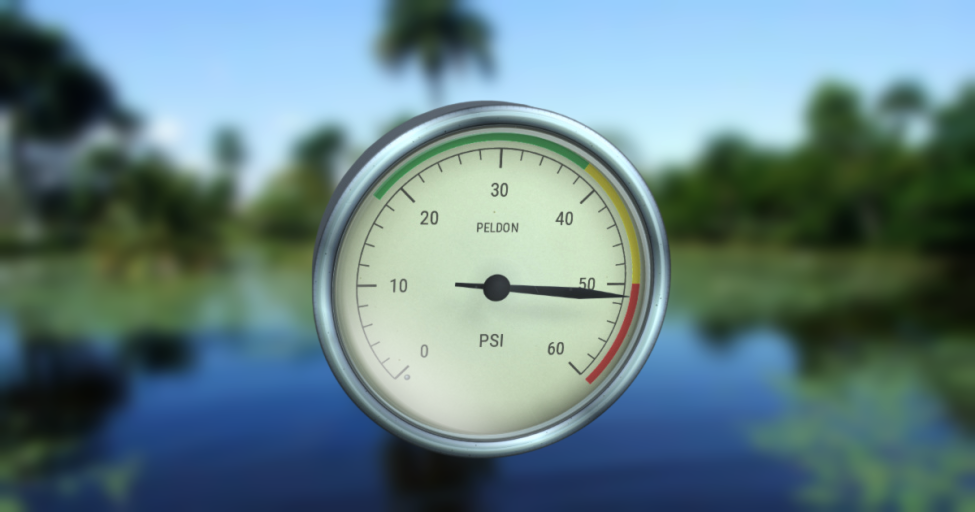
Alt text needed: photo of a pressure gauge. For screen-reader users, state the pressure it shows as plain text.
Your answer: 51 psi
